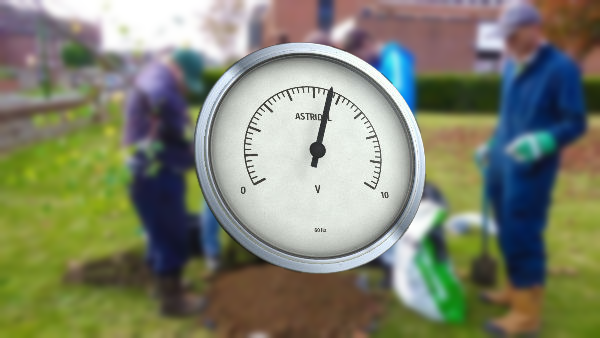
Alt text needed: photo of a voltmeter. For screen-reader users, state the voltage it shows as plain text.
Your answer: 5.6 V
